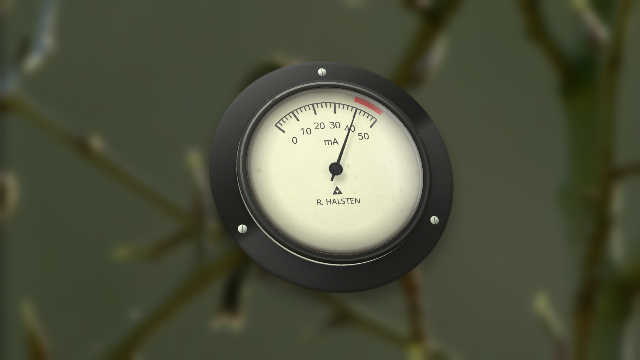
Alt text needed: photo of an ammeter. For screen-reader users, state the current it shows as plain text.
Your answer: 40 mA
